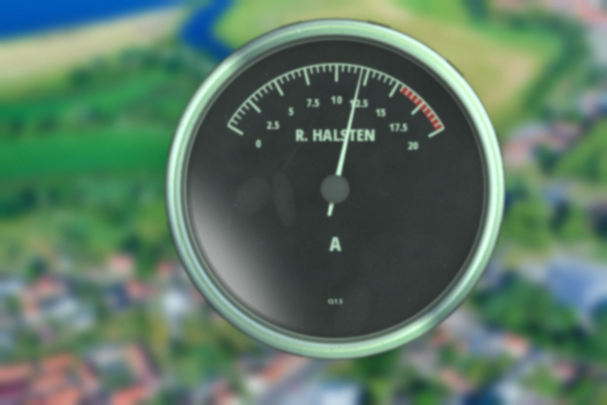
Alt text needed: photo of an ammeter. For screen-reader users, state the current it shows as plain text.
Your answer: 12 A
